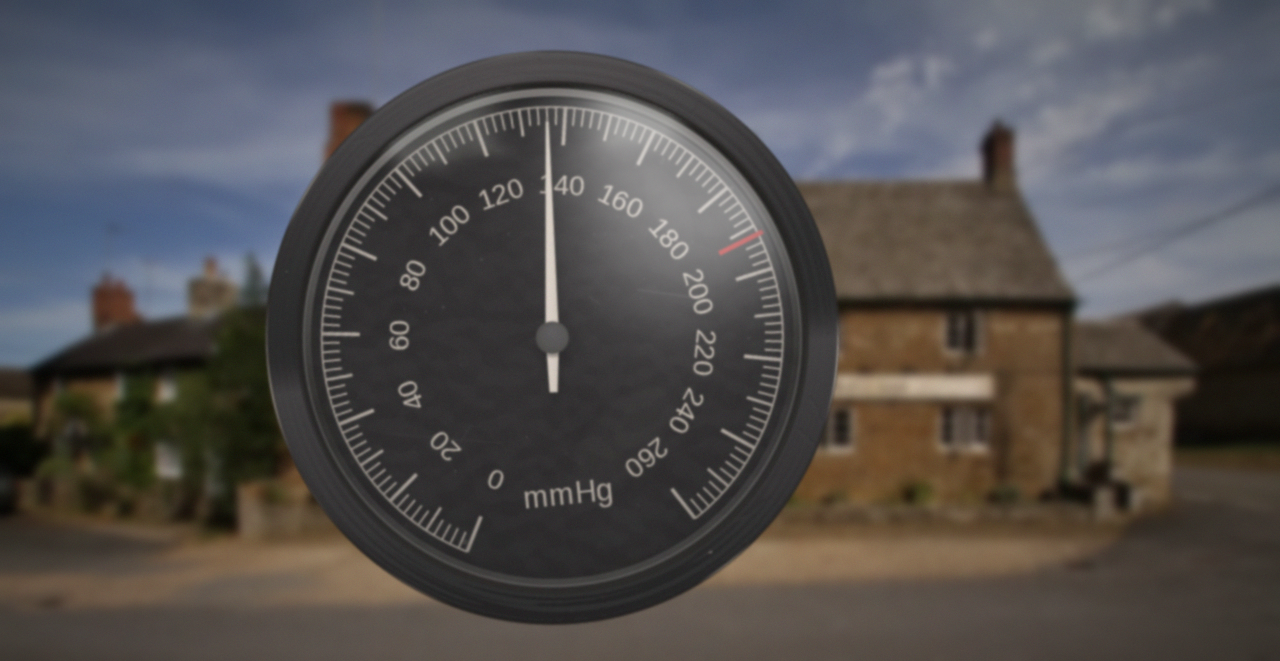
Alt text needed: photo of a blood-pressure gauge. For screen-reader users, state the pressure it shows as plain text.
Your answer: 136 mmHg
